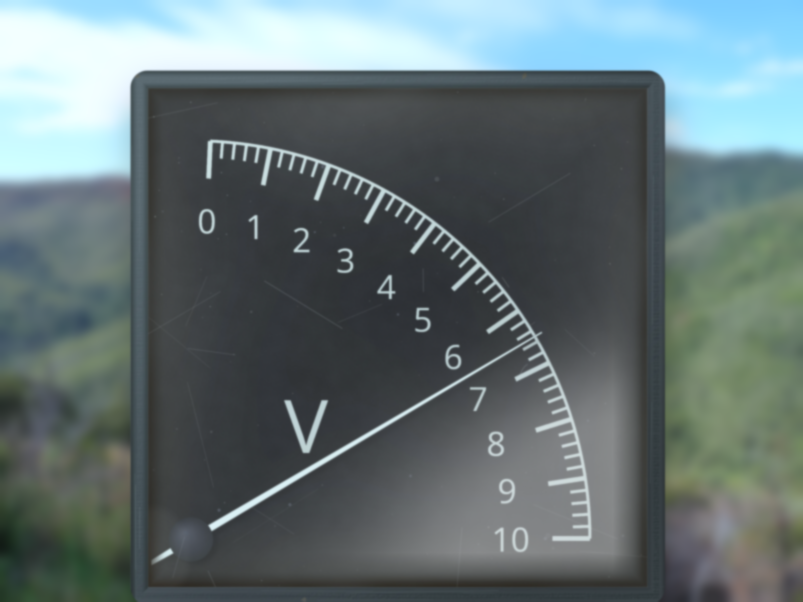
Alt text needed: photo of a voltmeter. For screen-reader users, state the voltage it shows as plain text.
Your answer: 6.5 V
